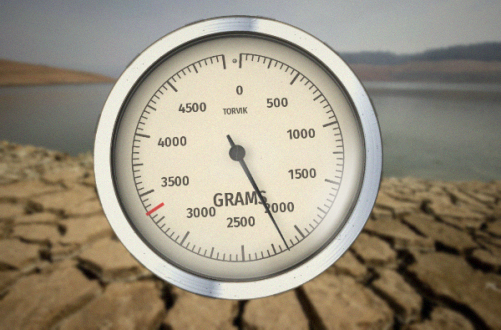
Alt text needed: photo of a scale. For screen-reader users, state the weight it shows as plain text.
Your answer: 2150 g
